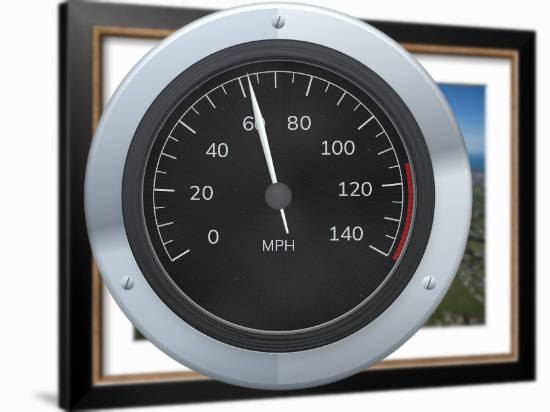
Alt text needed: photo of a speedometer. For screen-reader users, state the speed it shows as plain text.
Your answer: 62.5 mph
